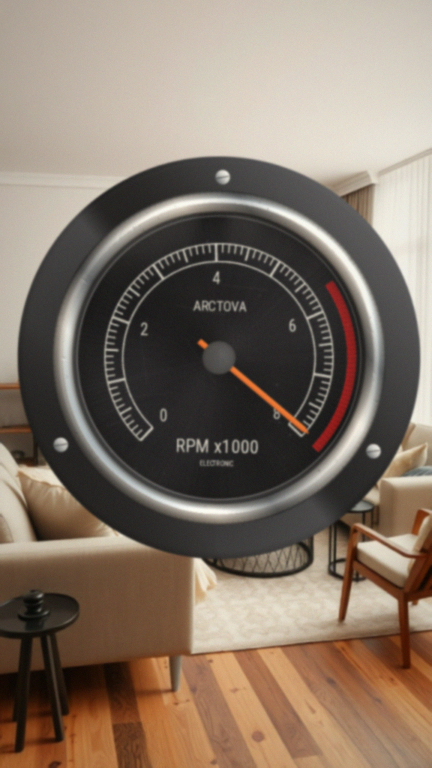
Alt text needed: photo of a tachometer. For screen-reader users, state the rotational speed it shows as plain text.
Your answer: 7900 rpm
